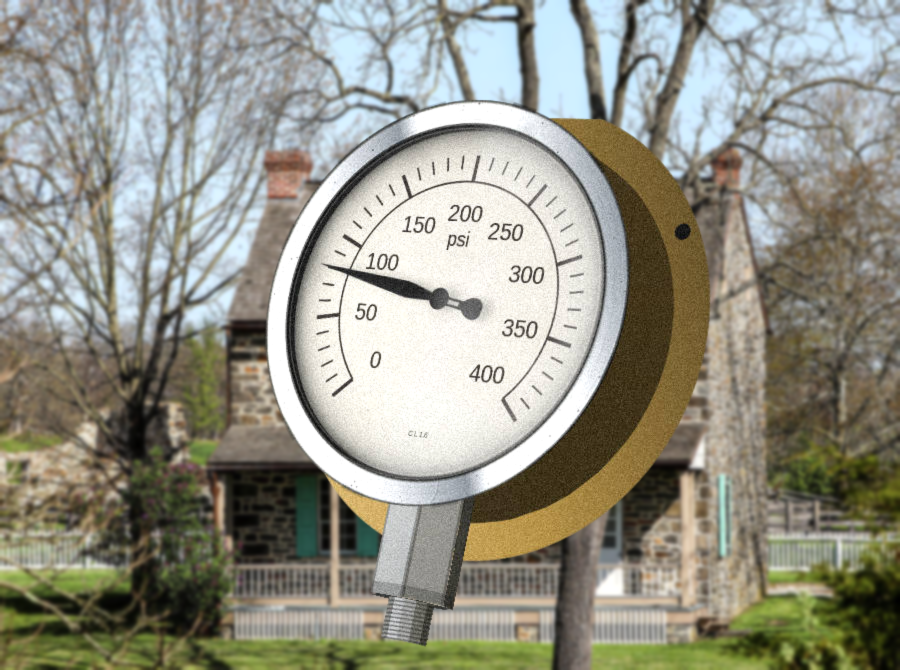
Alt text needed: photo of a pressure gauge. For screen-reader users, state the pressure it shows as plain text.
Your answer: 80 psi
